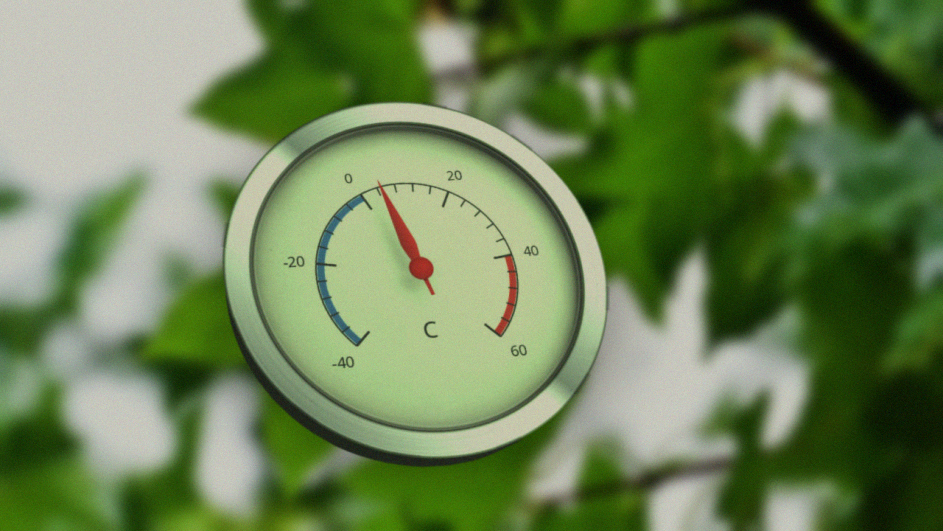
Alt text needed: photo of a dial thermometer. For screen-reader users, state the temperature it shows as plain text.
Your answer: 4 °C
